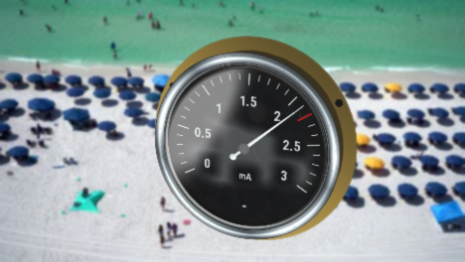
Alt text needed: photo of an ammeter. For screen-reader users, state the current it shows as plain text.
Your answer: 2.1 mA
